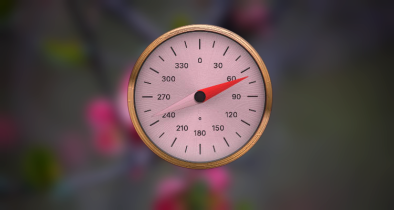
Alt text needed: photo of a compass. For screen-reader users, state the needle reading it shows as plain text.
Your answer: 67.5 °
